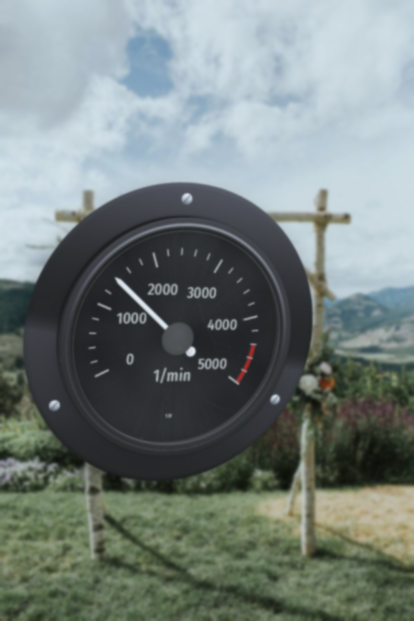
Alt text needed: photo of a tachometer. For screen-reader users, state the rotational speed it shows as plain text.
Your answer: 1400 rpm
